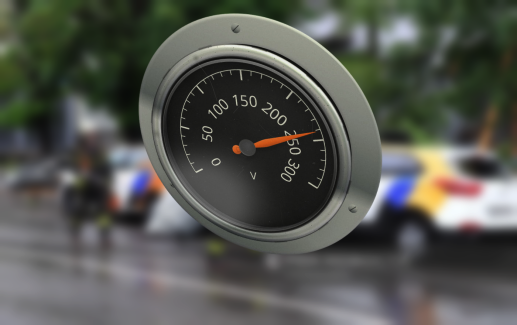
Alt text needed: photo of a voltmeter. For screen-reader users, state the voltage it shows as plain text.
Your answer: 240 V
